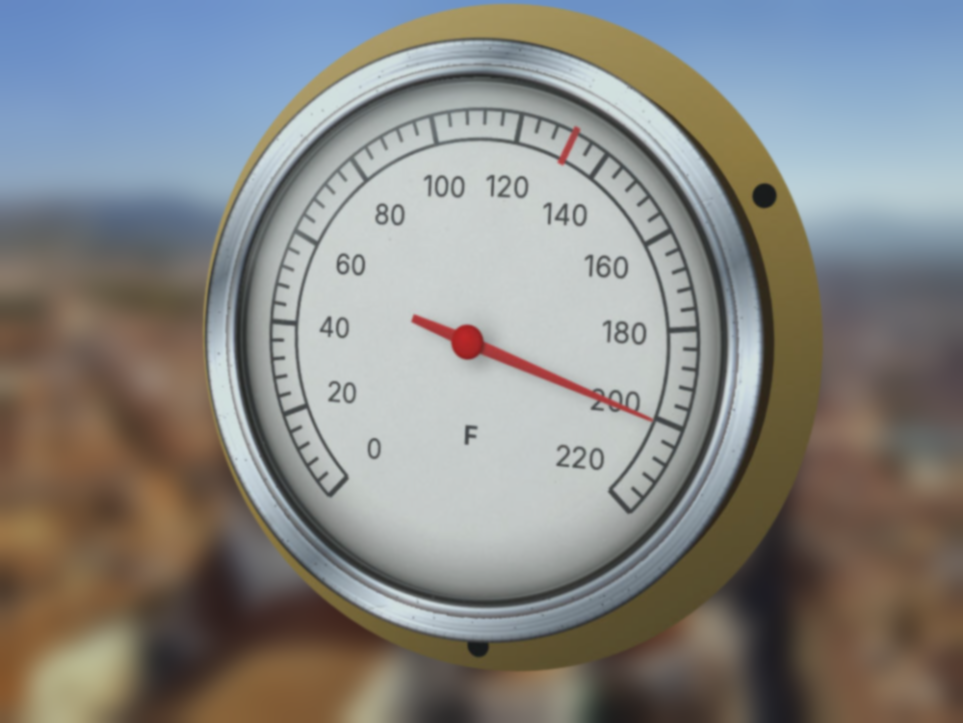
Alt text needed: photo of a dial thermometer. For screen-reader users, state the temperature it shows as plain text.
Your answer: 200 °F
